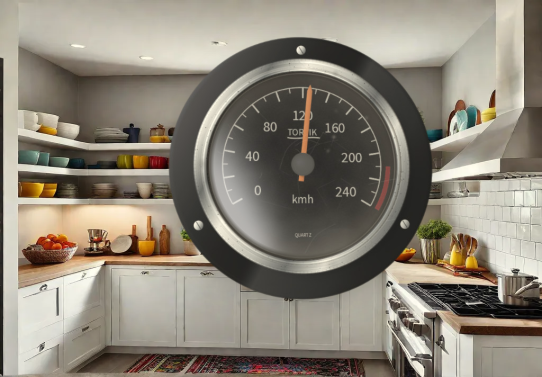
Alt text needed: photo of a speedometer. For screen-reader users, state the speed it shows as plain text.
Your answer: 125 km/h
